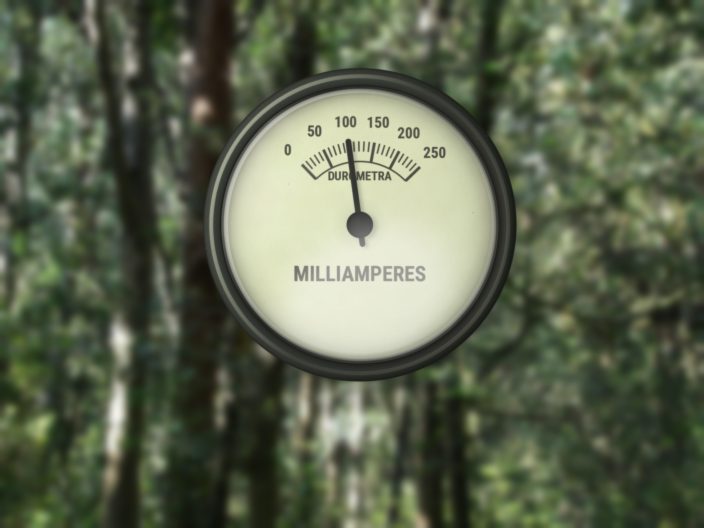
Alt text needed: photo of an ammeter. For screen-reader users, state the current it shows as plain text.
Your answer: 100 mA
